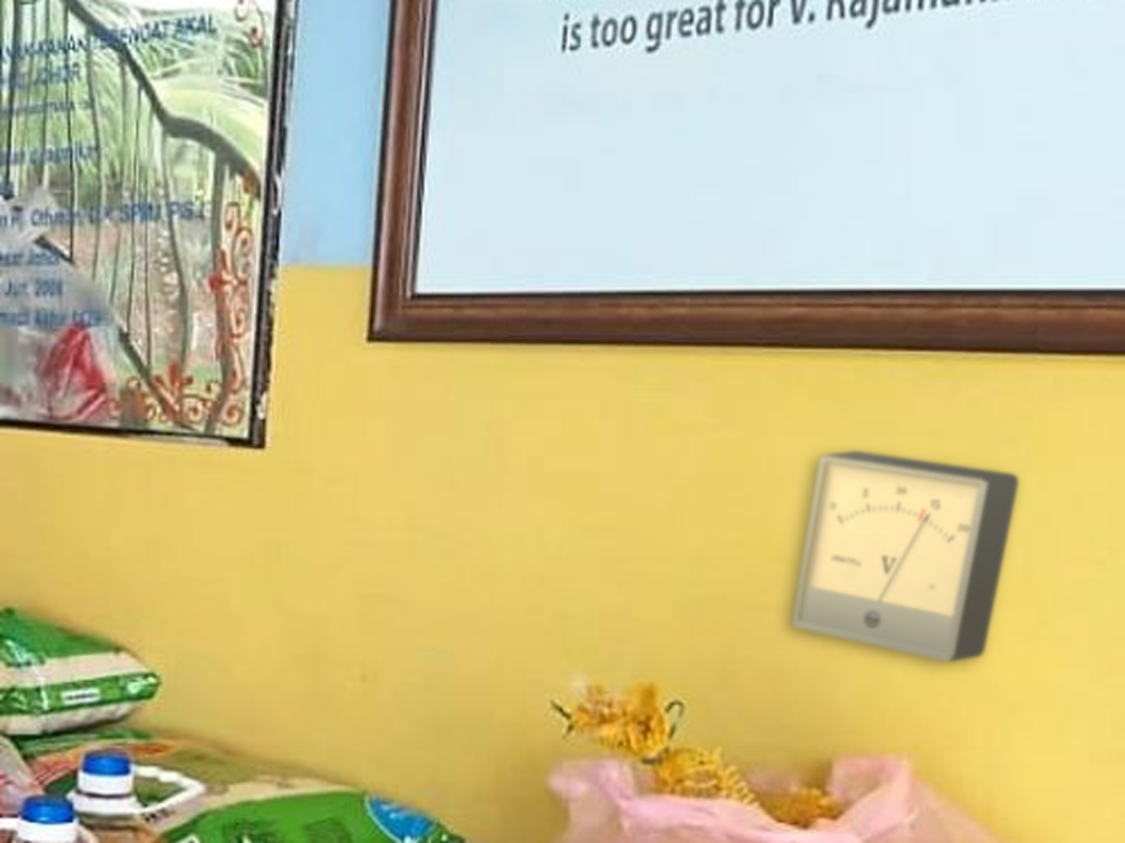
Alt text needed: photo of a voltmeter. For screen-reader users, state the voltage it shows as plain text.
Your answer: 15 V
